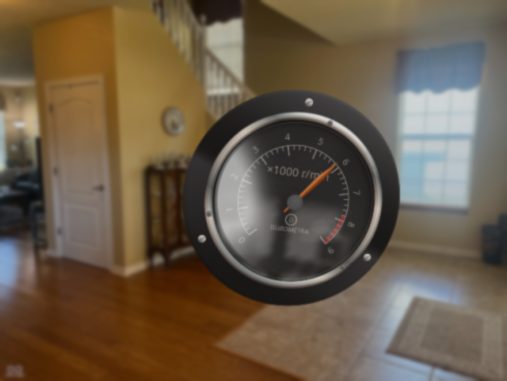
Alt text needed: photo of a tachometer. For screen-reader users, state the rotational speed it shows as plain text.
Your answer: 5800 rpm
